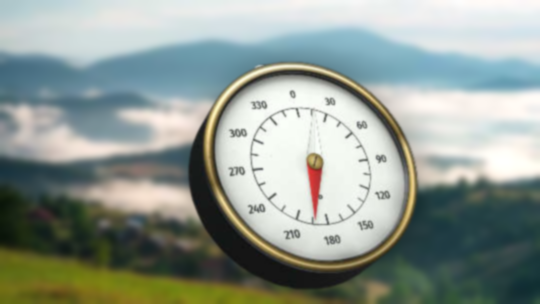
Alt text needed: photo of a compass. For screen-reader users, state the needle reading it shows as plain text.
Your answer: 195 °
